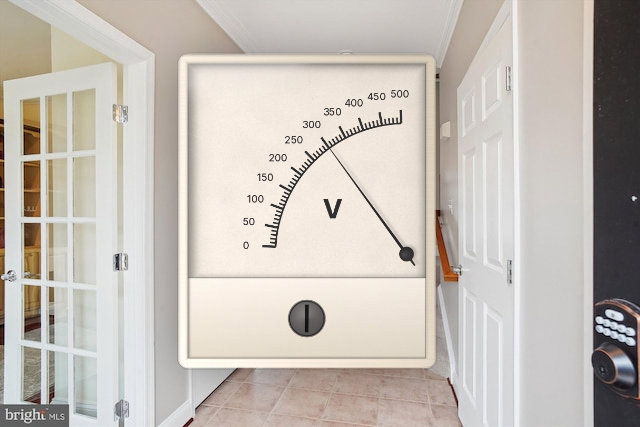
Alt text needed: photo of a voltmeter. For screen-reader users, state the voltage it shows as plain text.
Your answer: 300 V
